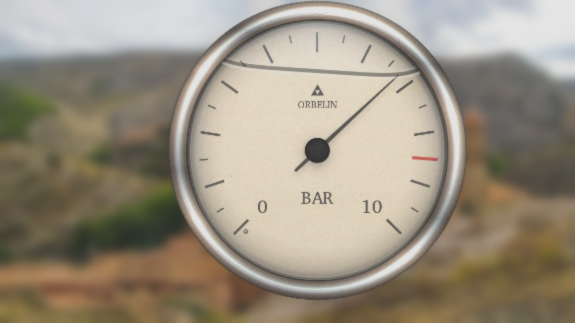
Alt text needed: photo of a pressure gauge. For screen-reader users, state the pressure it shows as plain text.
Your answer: 6.75 bar
